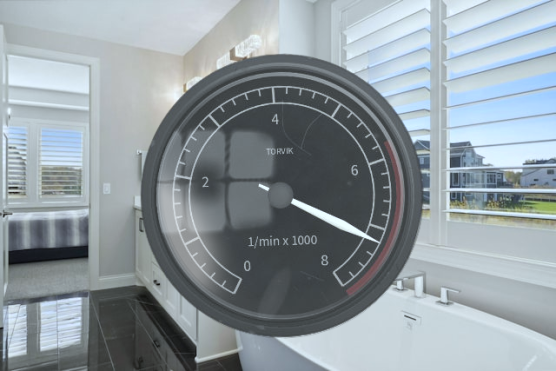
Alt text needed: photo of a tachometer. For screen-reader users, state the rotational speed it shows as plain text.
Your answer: 7200 rpm
